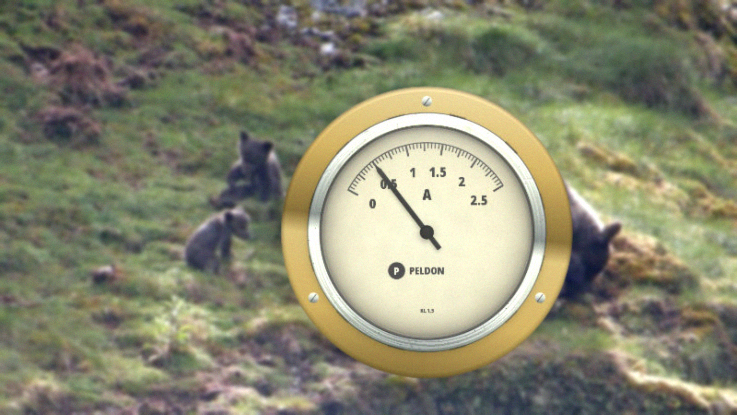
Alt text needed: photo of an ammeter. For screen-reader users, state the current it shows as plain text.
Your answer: 0.5 A
